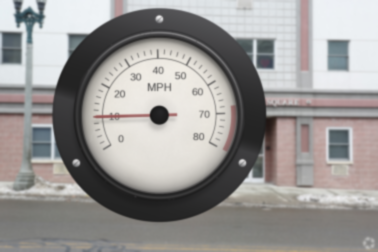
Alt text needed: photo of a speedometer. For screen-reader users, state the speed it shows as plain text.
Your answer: 10 mph
